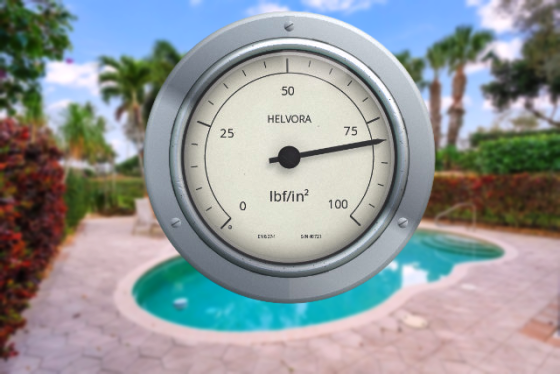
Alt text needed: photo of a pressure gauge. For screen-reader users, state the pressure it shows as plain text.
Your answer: 80 psi
